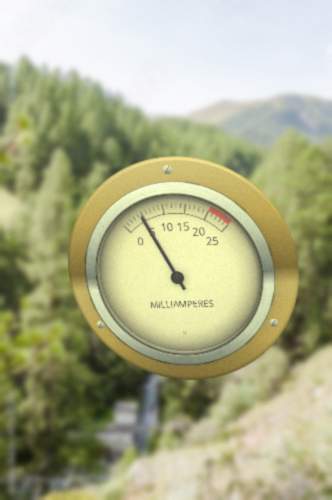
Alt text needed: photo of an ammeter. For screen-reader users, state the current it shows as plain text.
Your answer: 5 mA
